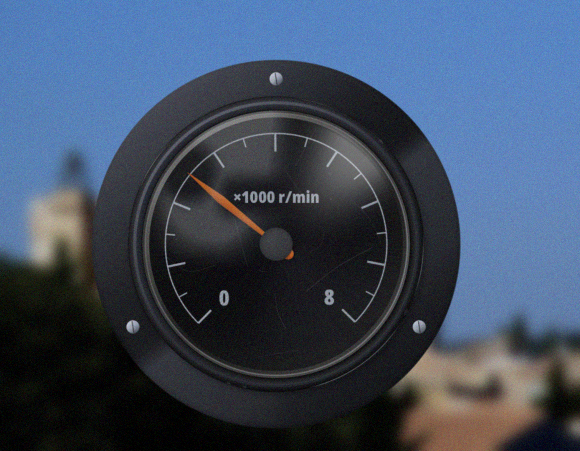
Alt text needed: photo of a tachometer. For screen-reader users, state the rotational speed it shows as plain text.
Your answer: 2500 rpm
